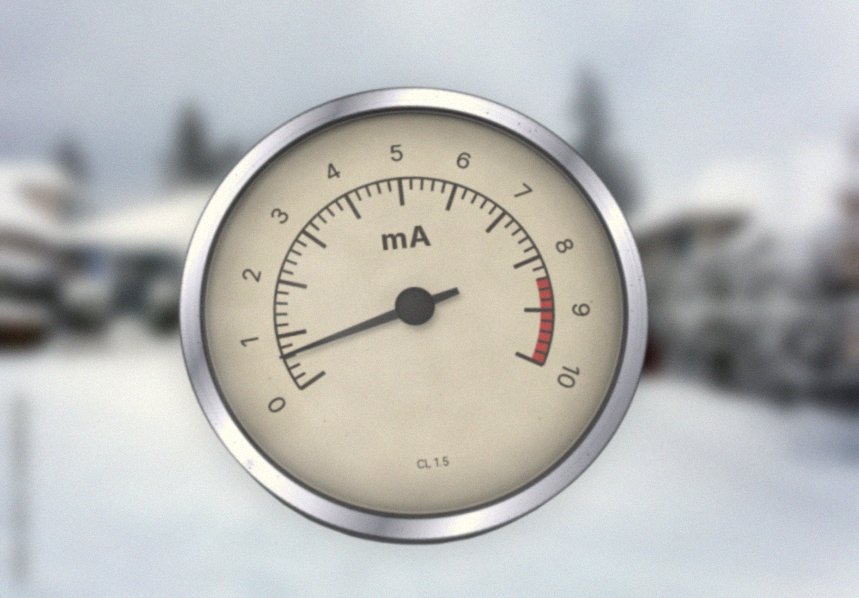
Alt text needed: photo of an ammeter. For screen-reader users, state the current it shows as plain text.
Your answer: 0.6 mA
